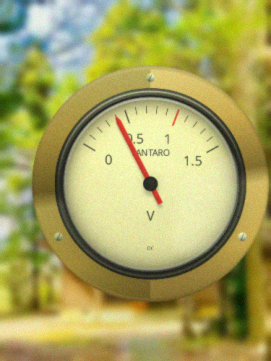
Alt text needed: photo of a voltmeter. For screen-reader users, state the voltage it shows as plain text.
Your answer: 0.4 V
